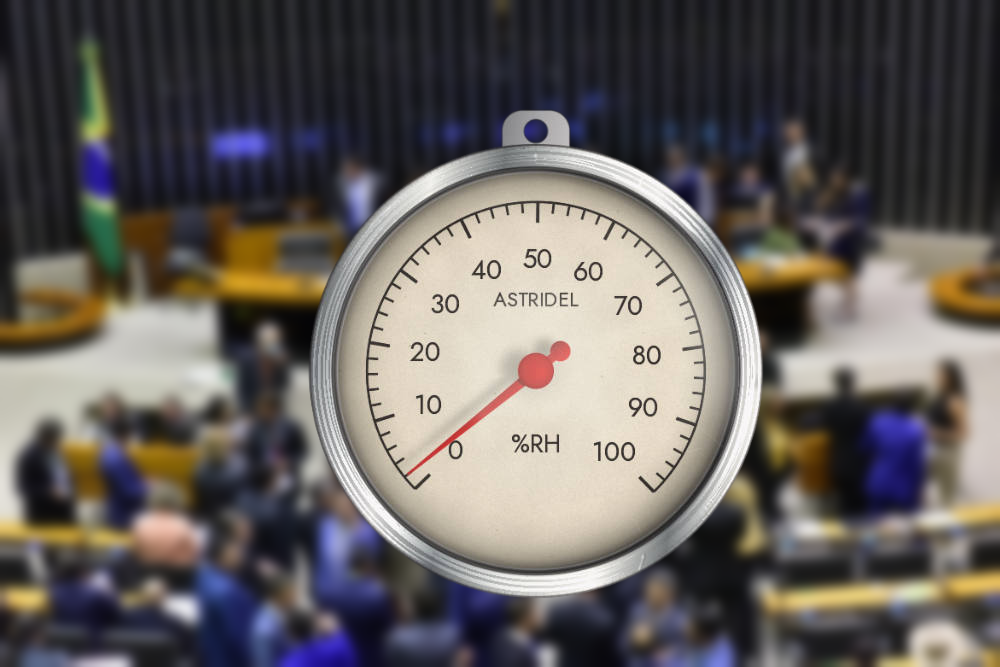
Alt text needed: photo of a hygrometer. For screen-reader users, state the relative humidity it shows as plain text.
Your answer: 2 %
